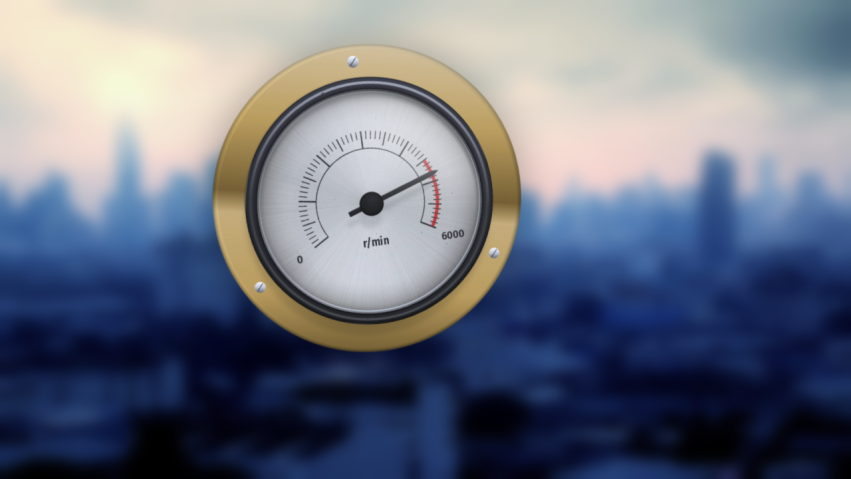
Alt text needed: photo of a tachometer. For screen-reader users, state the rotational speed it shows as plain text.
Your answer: 4800 rpm
